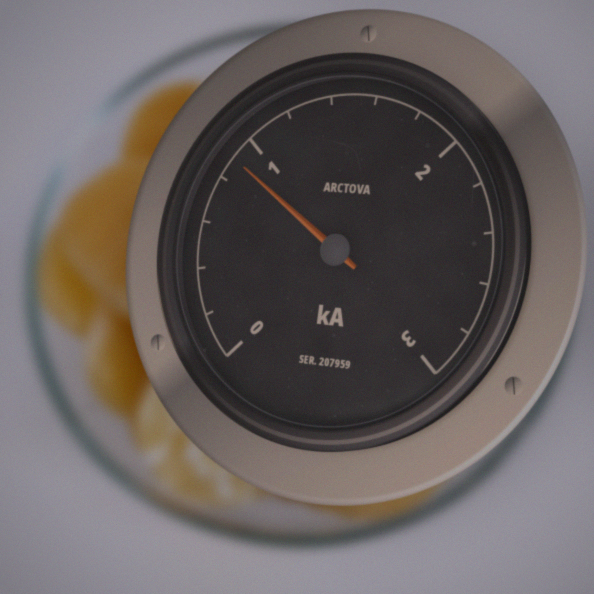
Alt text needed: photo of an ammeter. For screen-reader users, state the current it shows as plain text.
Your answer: 0.9 kA
